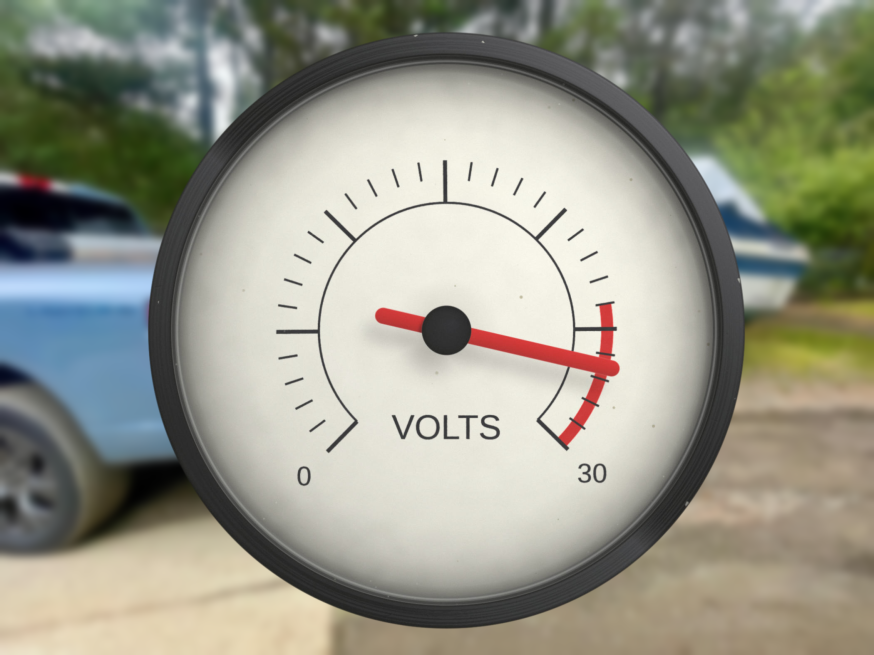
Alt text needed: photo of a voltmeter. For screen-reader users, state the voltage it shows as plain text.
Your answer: 26.5 V
